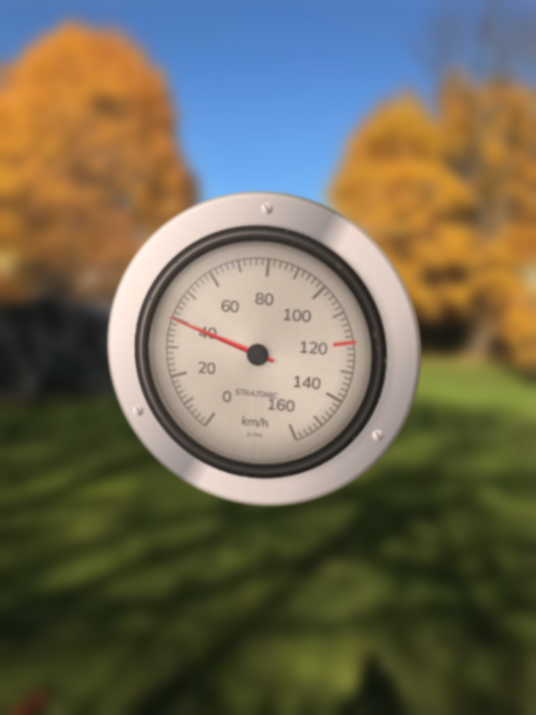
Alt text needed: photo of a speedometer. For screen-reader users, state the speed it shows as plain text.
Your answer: 40 km/h
